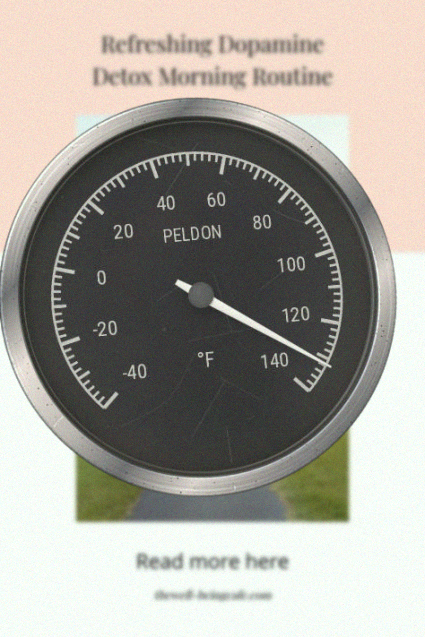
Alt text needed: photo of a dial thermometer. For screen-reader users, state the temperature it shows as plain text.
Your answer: 132 °F
